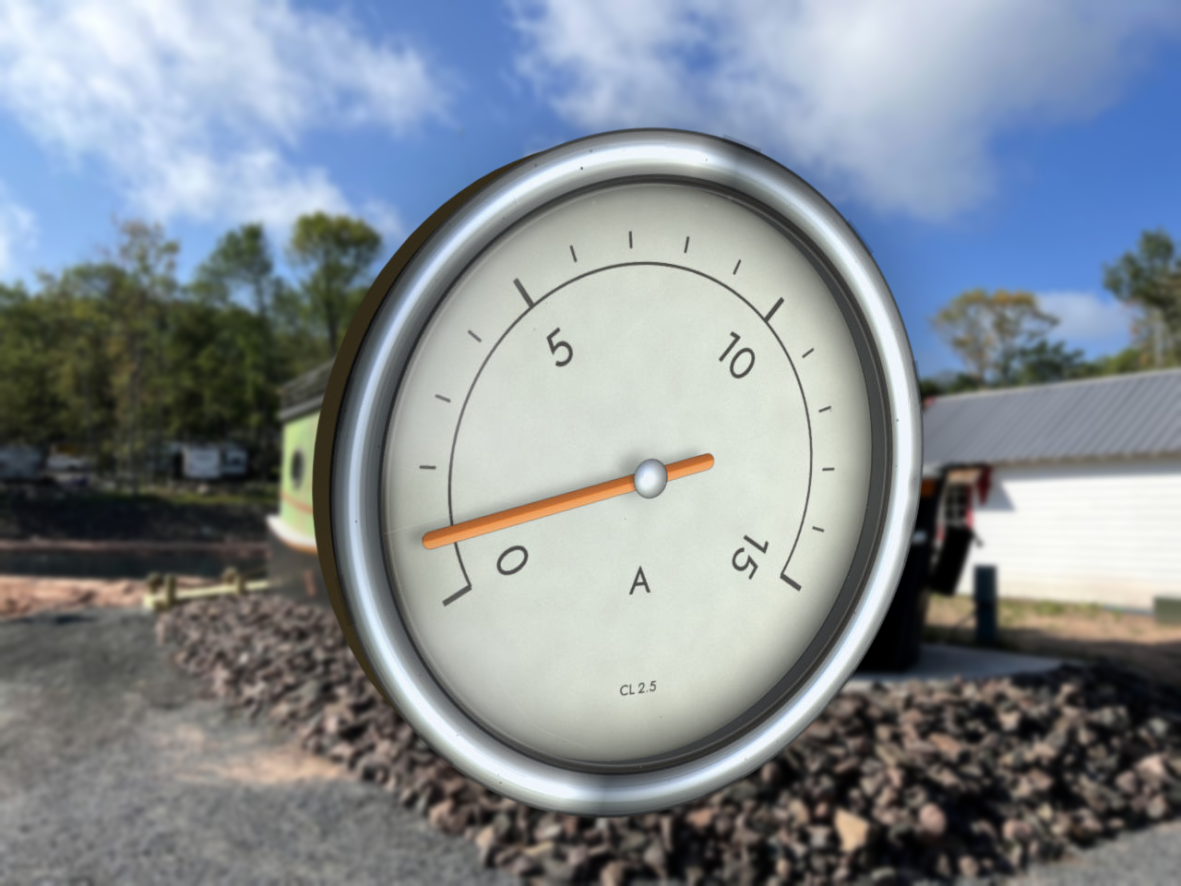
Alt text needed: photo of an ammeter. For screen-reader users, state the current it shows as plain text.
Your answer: 1 A
